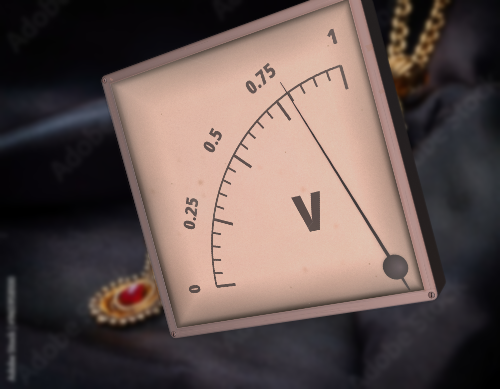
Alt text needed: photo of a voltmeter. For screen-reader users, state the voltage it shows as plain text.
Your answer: 0.8 V
